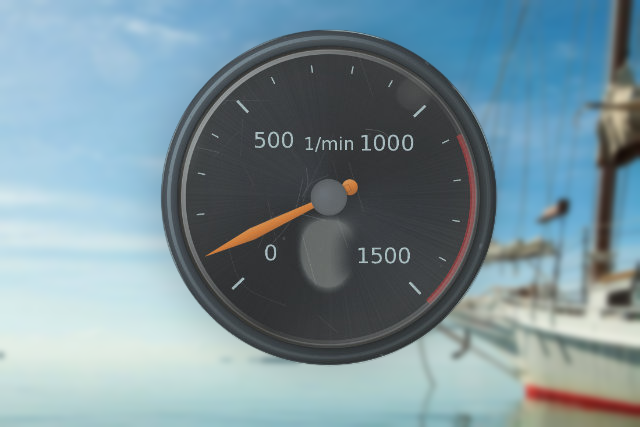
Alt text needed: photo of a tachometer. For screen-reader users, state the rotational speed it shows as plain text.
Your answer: 100 rpm
